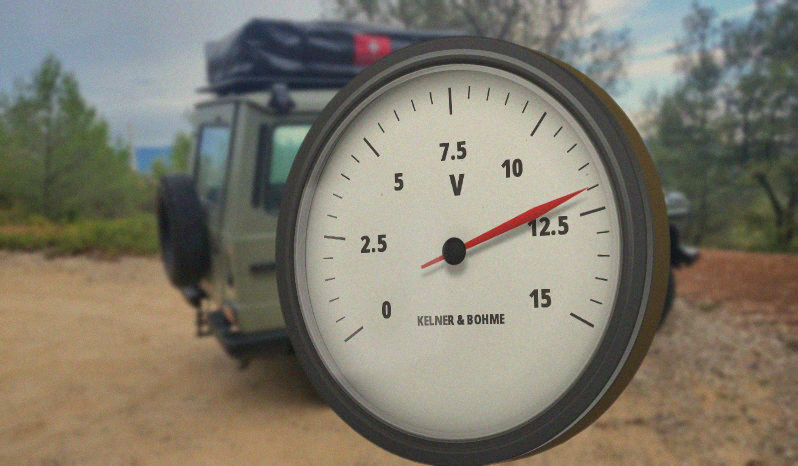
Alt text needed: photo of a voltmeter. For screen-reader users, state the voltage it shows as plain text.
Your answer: 12 V
